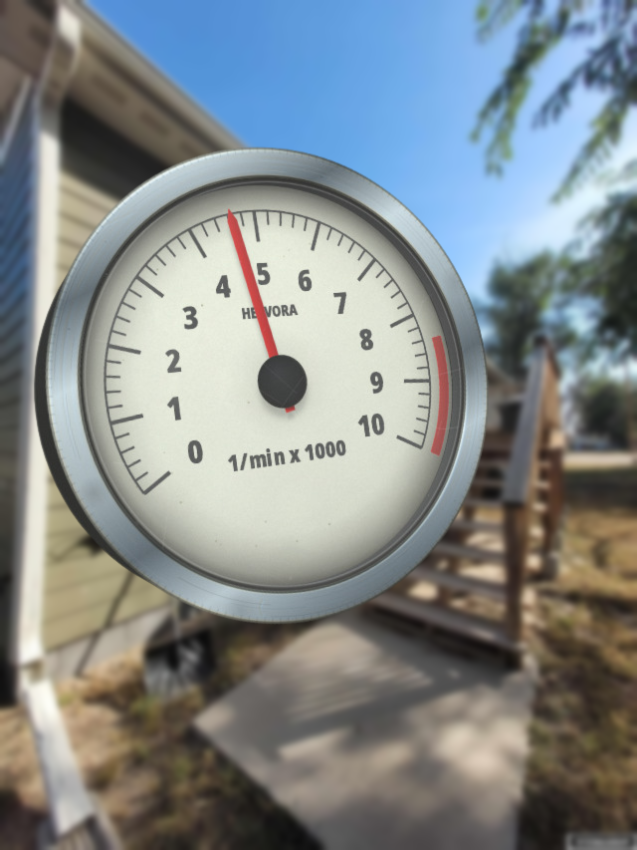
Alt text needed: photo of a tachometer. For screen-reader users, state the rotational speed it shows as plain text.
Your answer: 4600 rpm
